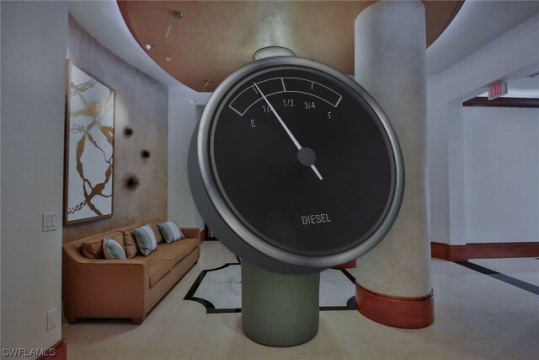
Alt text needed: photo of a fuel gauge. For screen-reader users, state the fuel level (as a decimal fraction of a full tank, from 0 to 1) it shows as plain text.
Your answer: 0.25
